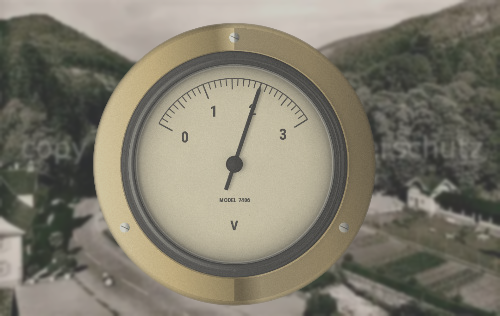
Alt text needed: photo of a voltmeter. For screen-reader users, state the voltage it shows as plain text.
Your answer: 2 V
